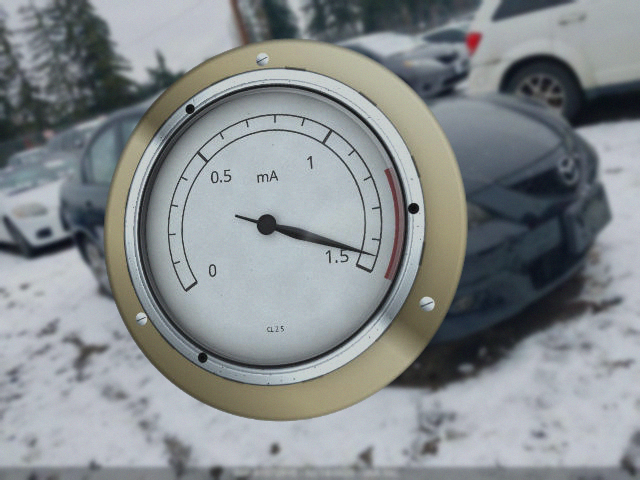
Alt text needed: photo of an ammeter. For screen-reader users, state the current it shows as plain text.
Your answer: 1.45 mA
